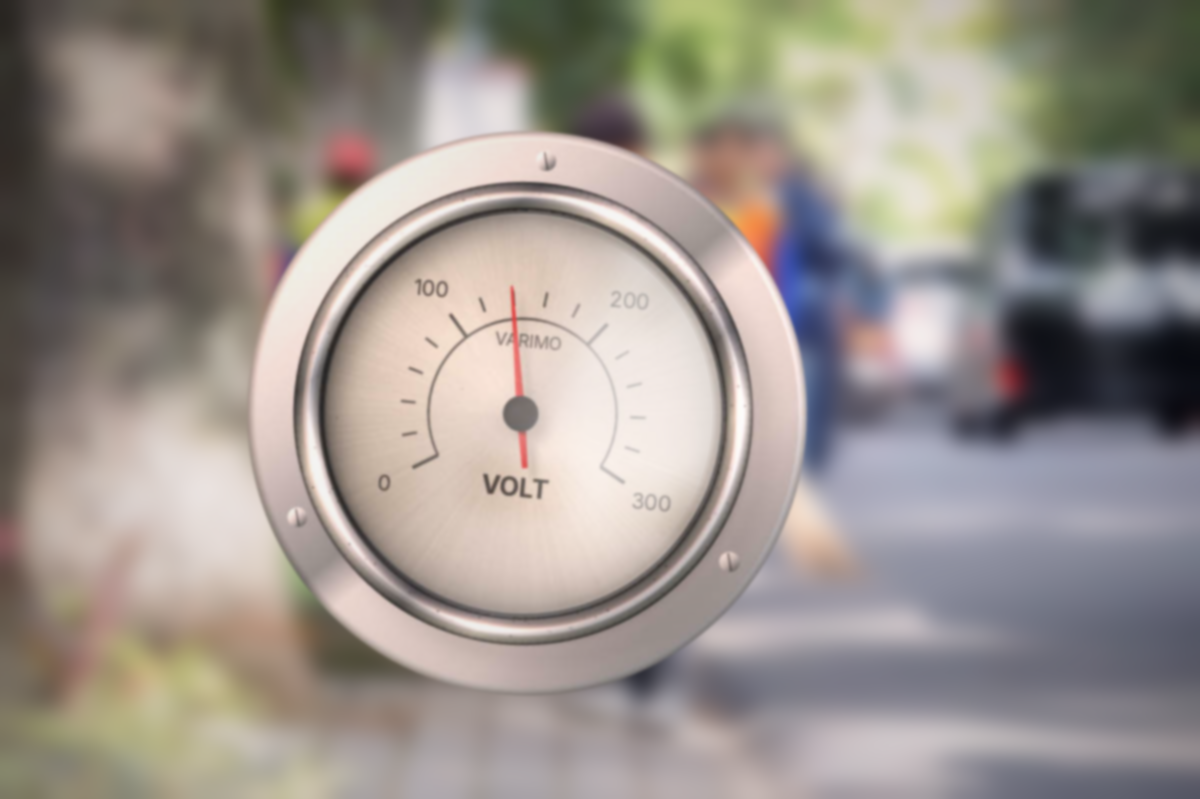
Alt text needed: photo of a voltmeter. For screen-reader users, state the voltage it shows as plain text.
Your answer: 140 V
